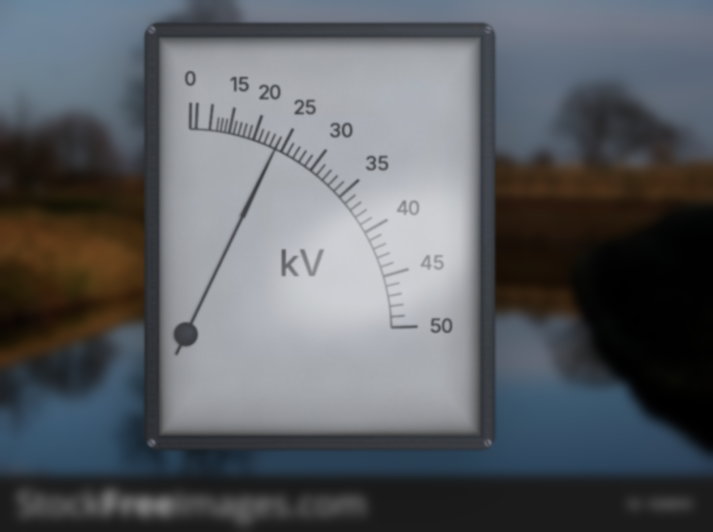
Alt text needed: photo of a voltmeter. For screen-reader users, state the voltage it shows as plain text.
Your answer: 24 kV
